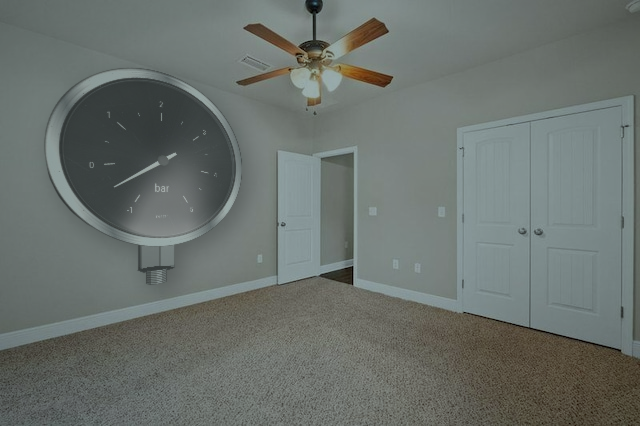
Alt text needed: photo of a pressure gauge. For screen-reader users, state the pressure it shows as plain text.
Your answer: -0.5 bar
